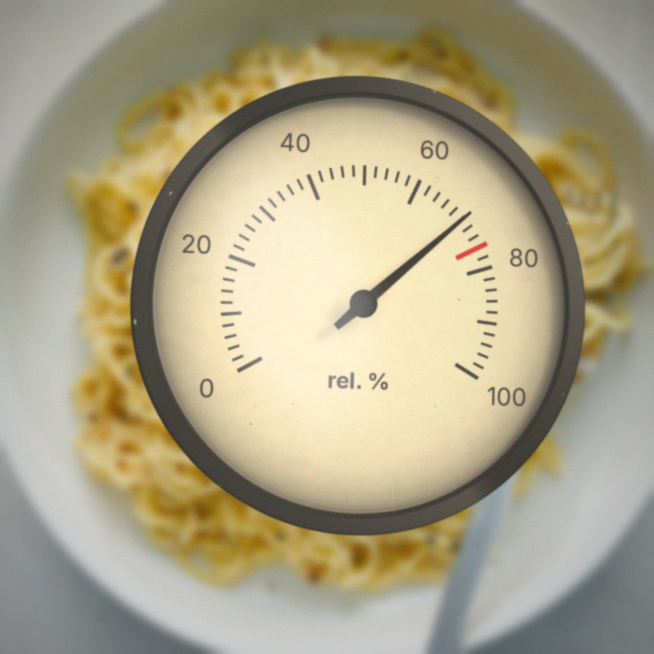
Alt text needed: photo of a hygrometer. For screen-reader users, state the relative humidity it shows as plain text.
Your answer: 70 %
